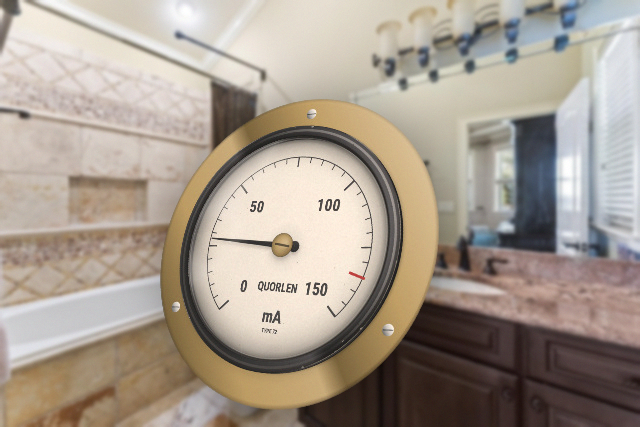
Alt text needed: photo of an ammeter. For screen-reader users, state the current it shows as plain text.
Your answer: 27.5 mA
